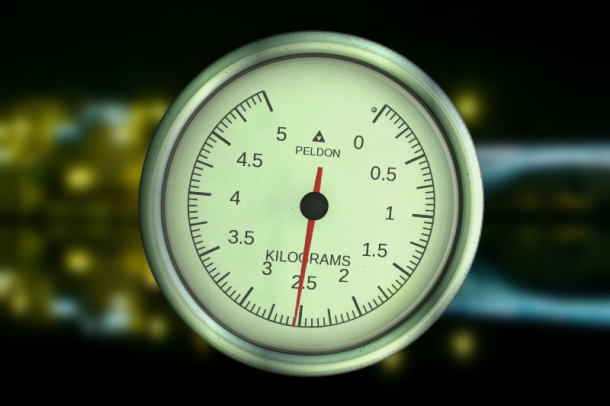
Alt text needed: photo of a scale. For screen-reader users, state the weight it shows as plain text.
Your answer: 2.55 kg
